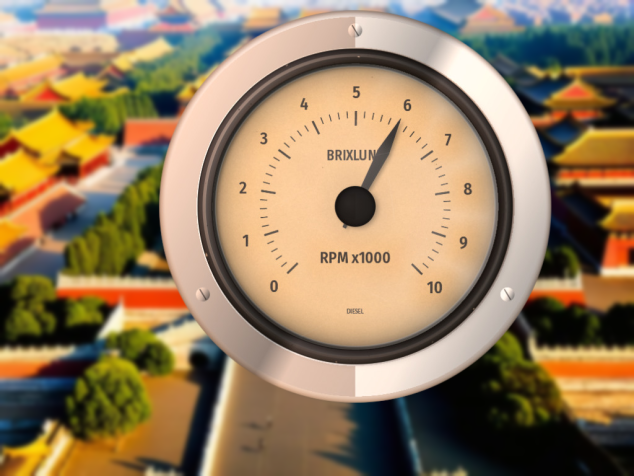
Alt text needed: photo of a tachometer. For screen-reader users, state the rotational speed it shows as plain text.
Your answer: 6000 rpm
